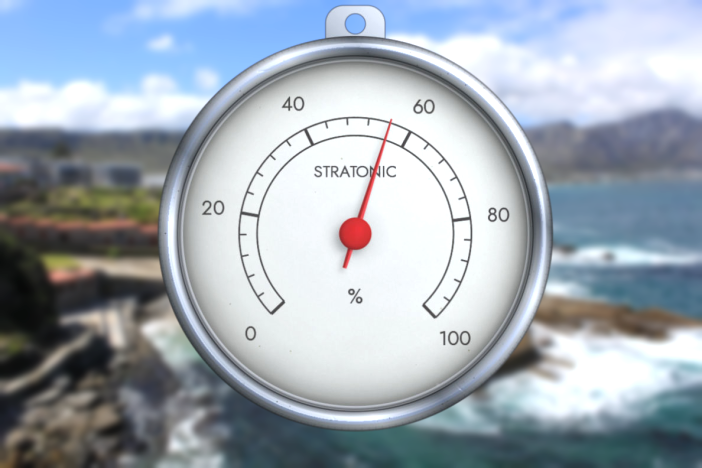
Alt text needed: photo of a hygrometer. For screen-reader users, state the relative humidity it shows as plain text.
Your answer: 56 %
